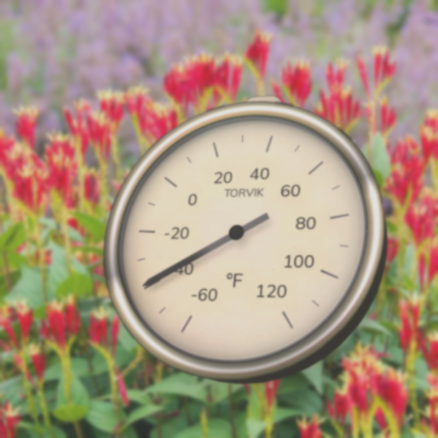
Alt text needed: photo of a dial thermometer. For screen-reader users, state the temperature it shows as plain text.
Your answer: -40 °F
